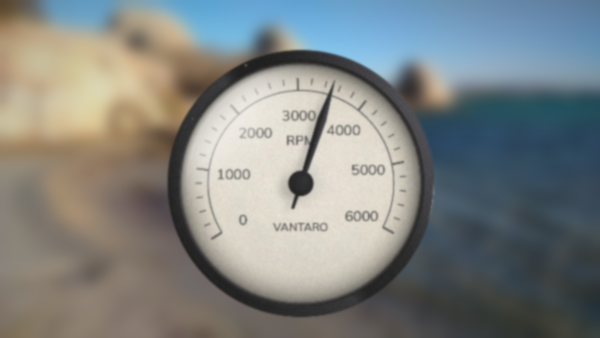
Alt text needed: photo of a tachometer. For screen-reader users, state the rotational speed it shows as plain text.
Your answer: 3500 rpm
